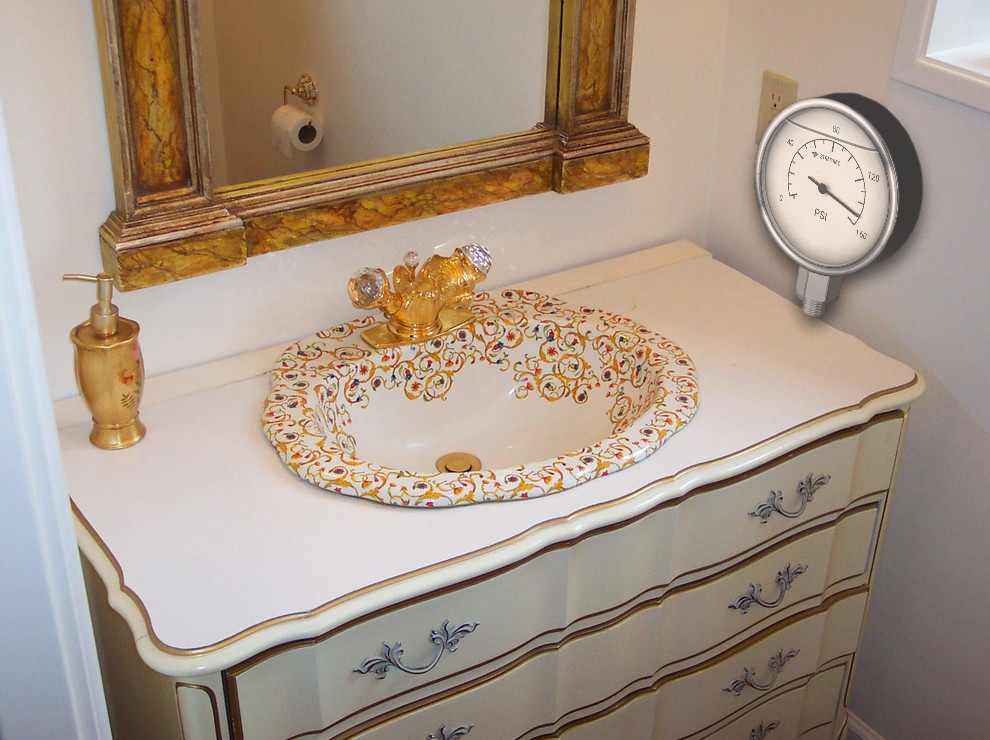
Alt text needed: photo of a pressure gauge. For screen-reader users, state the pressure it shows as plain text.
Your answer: 150 psi
